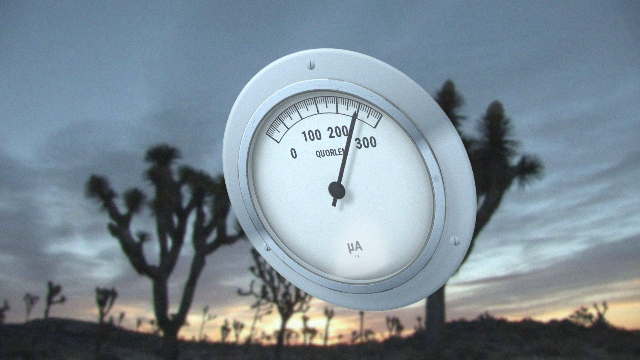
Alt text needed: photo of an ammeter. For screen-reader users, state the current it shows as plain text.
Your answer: 250 µA
